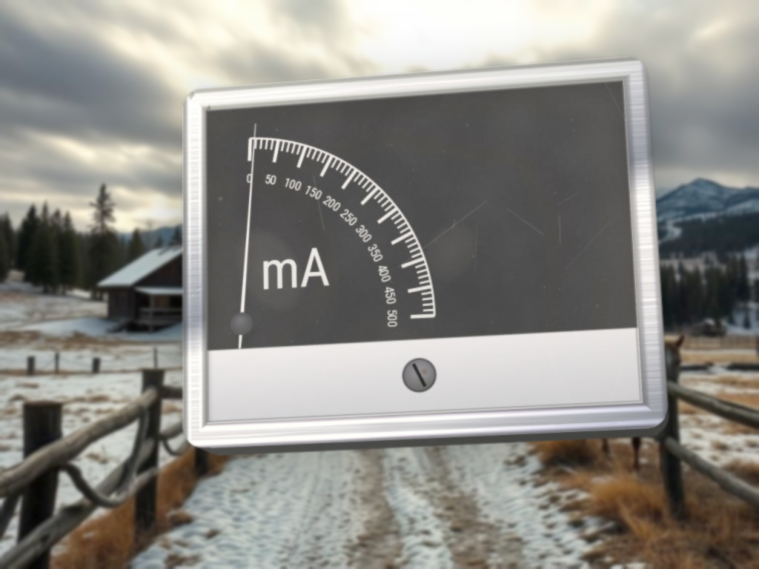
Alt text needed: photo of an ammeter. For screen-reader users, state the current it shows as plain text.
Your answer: 10 mA
